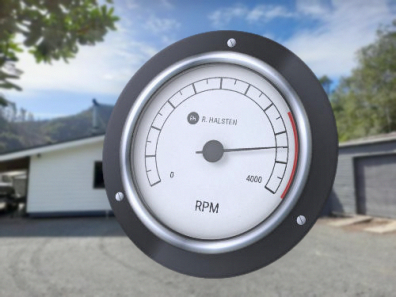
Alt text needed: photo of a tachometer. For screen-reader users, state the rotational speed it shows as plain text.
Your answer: 3400 rpm
